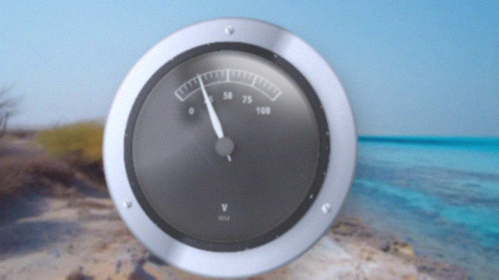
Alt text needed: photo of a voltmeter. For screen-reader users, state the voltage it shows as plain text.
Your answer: 25 V
